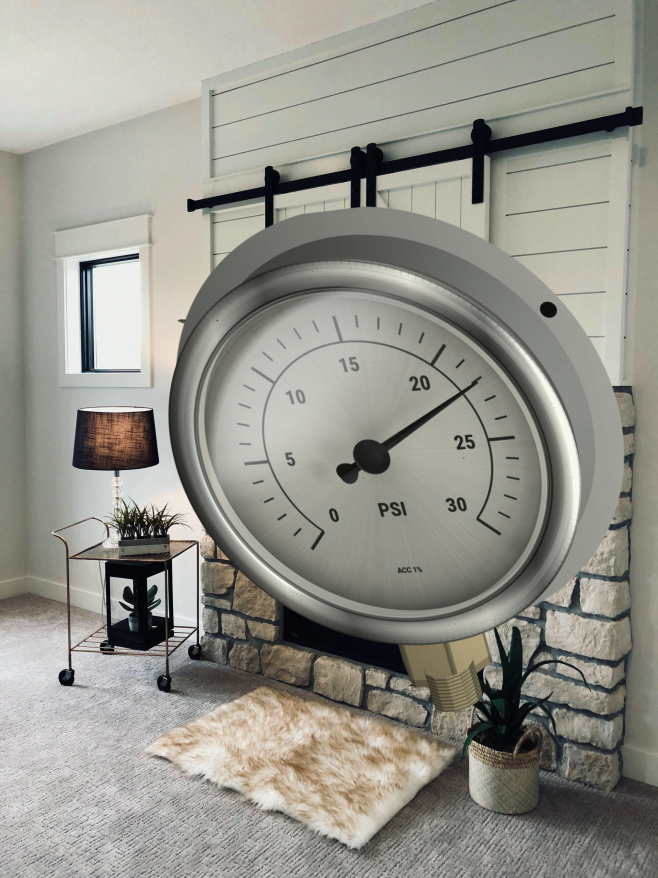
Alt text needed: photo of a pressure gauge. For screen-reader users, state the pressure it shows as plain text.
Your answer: 22 psi
